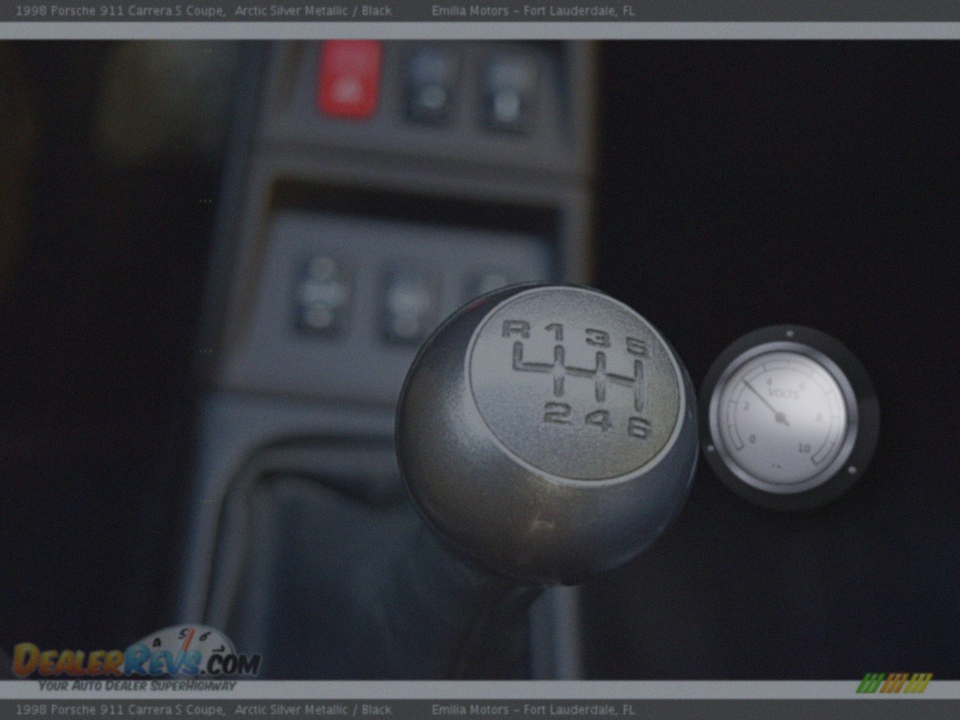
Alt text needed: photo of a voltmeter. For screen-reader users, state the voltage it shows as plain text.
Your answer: 3 V
